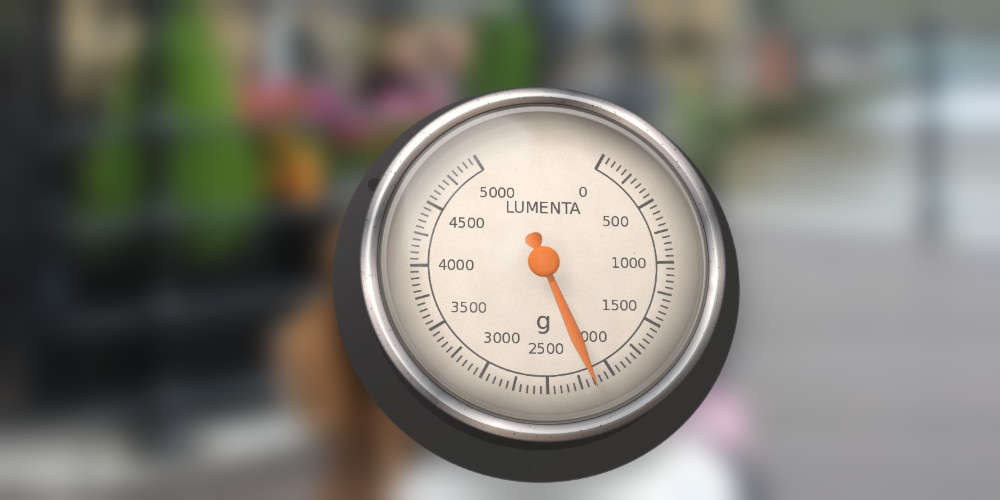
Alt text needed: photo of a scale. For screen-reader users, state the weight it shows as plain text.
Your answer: 2150 g
